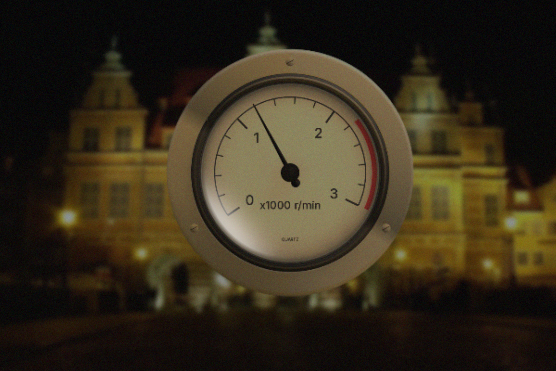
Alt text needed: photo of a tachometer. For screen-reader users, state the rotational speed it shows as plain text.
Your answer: 1200 rpm
